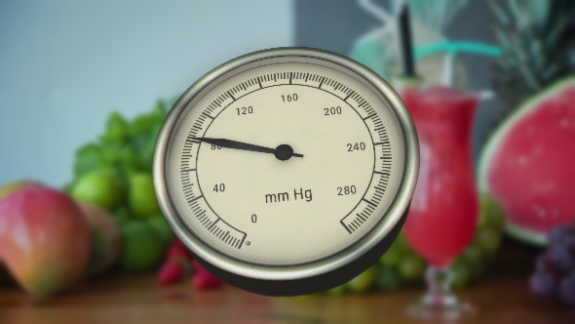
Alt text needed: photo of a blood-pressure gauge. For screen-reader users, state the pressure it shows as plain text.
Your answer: 80 mmHg
